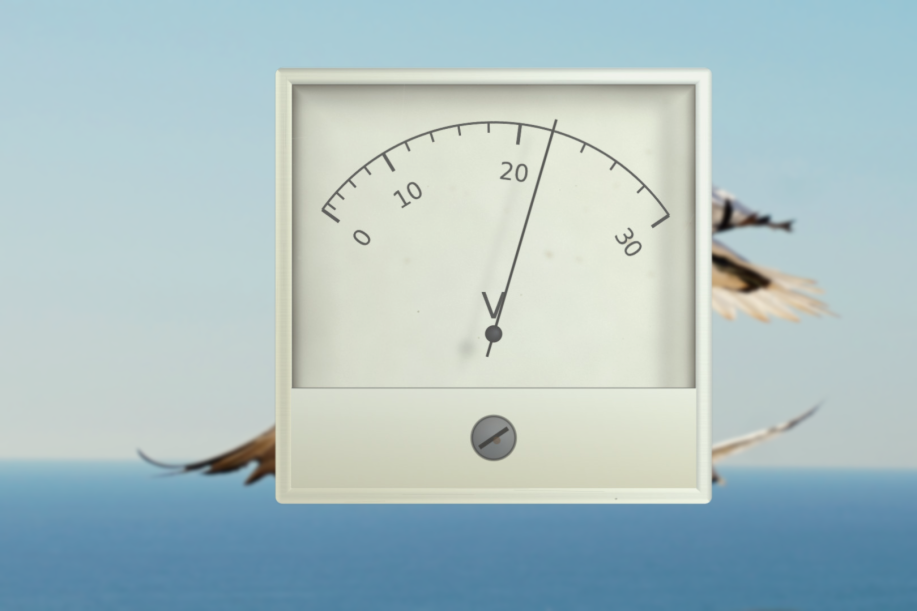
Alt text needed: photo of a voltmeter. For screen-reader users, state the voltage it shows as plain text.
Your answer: 22 V
